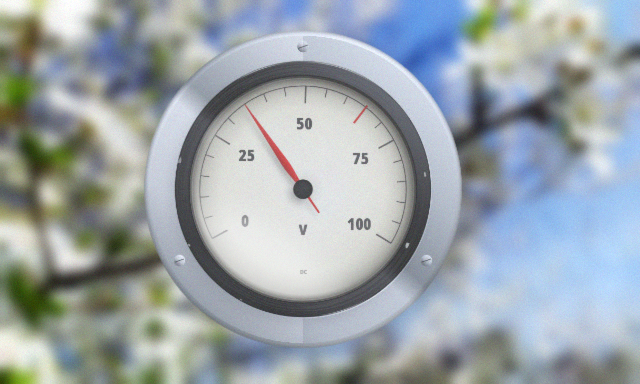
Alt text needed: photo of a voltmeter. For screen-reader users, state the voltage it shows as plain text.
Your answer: 35 V
